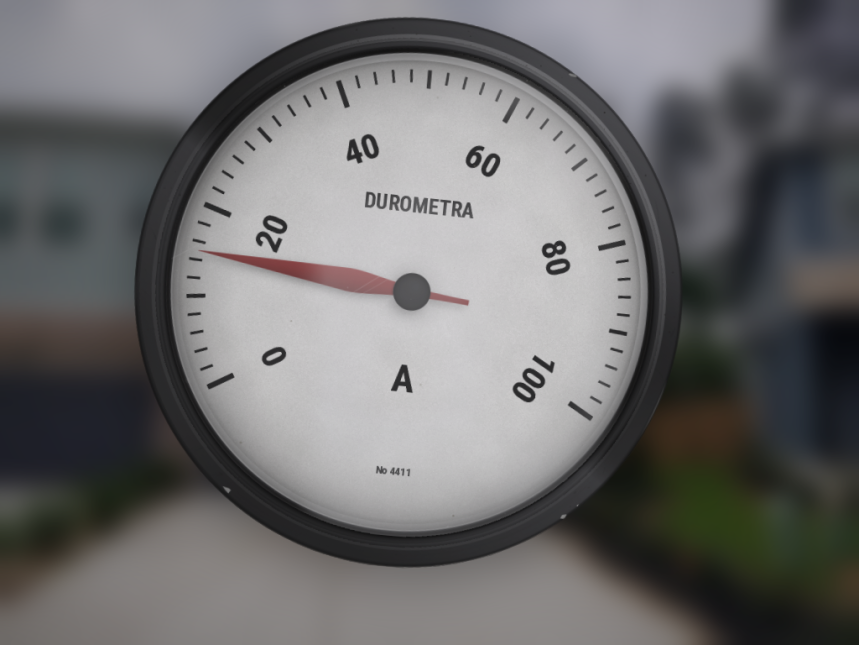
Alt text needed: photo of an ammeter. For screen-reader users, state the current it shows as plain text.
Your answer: 15 A
